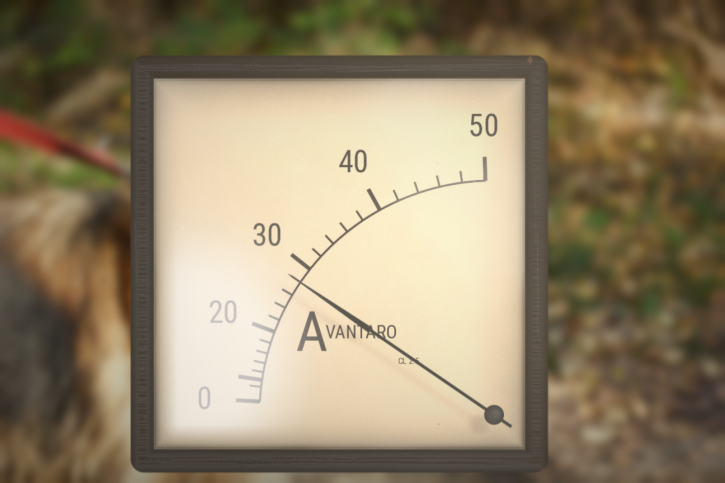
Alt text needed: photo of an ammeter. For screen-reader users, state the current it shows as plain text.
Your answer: 28 A
